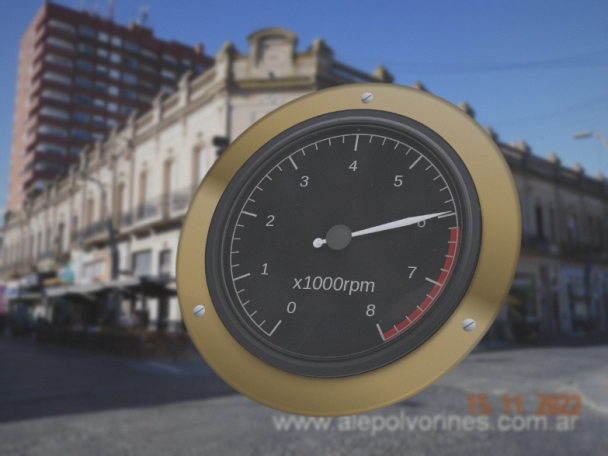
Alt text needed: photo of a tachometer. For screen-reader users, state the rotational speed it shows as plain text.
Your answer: 6000 rpm
